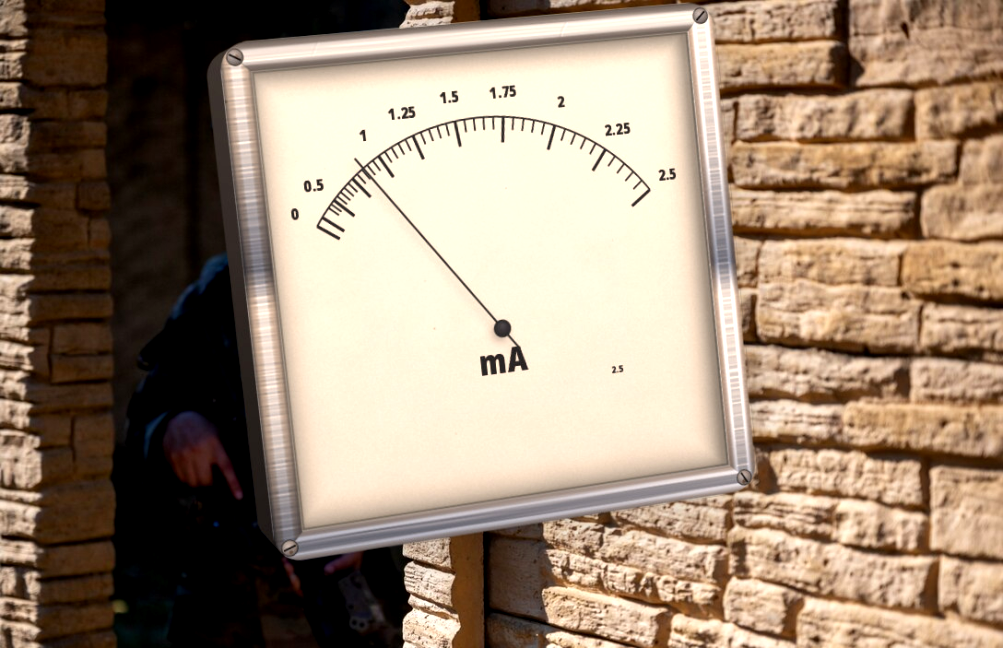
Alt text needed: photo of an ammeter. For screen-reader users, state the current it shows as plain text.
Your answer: 0.85 mA
